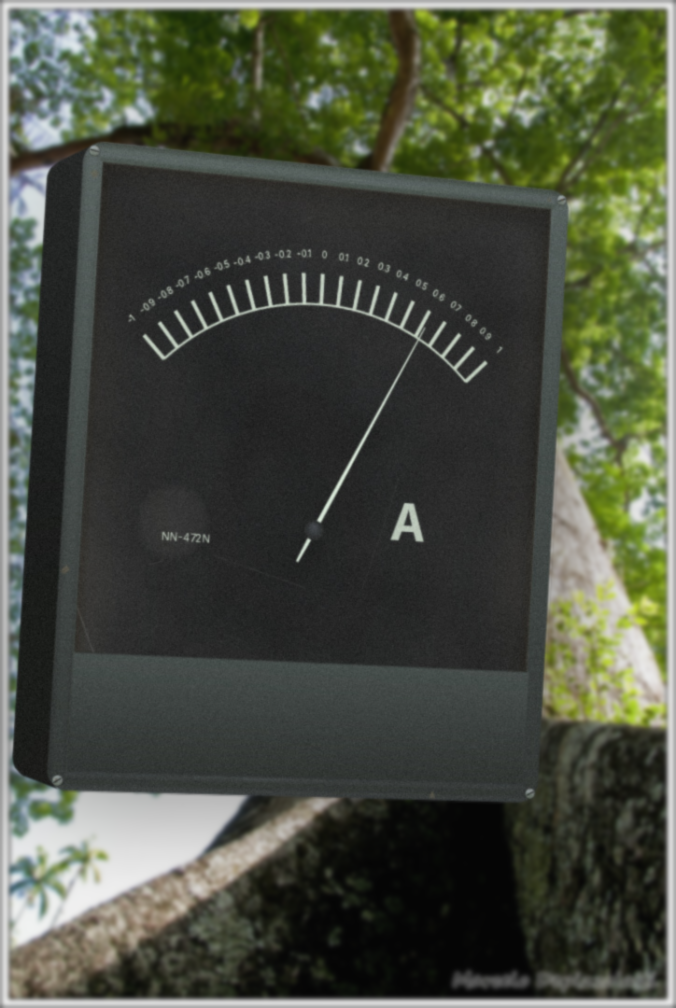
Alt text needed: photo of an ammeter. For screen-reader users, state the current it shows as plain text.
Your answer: 0.6 A
